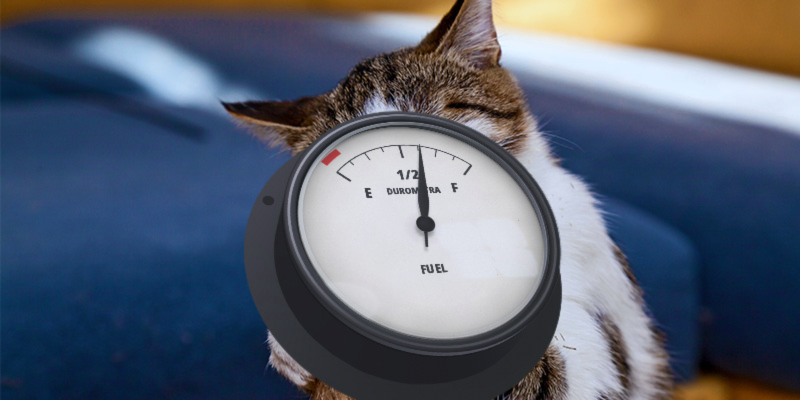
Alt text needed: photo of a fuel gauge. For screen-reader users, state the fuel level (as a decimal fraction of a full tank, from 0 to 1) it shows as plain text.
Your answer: 0.625
